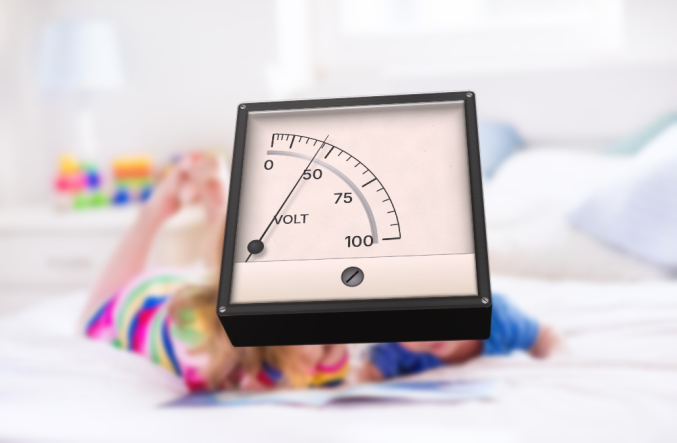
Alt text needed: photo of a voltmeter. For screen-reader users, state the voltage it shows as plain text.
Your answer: 45 V
